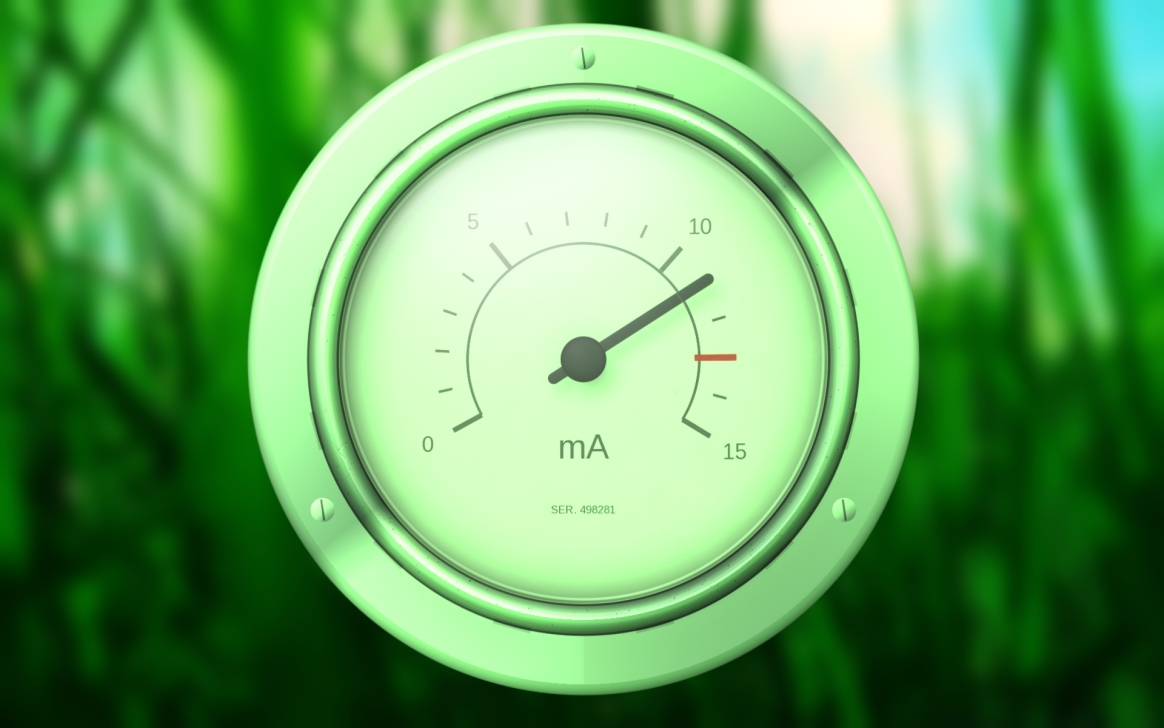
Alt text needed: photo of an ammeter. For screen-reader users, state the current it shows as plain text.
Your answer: 11 mA
